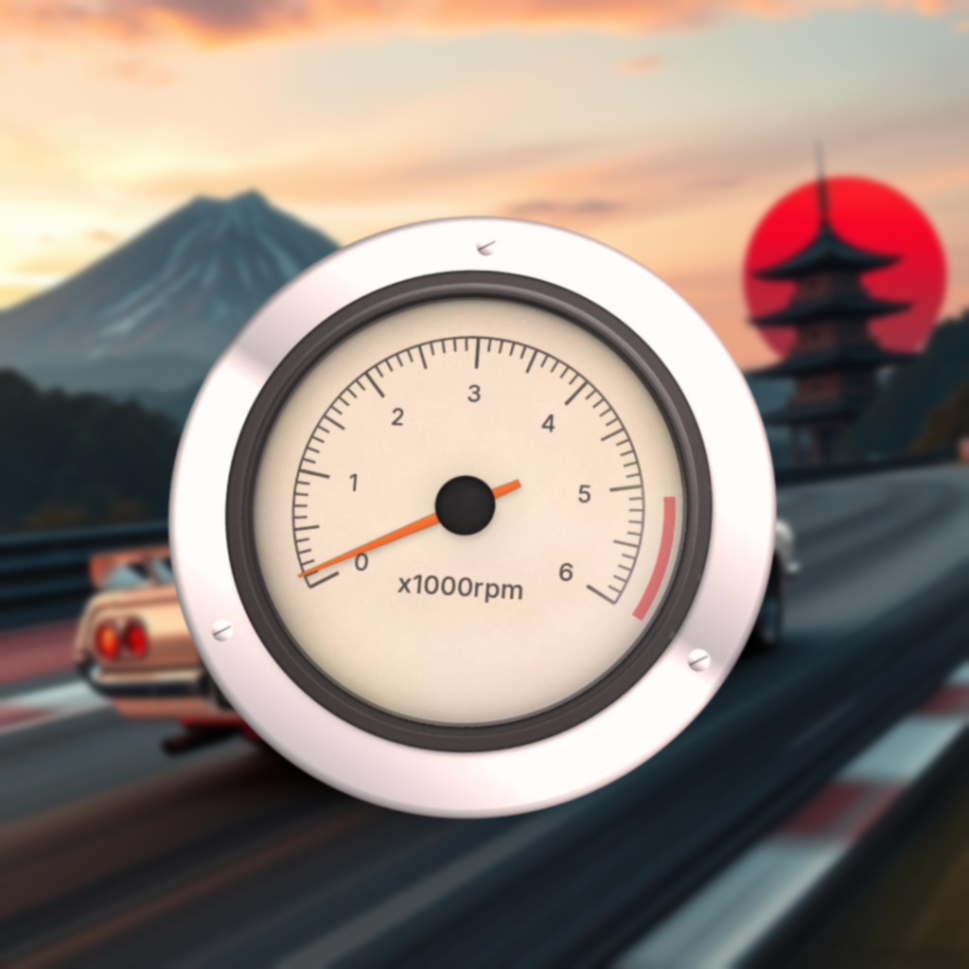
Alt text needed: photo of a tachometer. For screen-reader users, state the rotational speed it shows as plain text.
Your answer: 100 rpm
